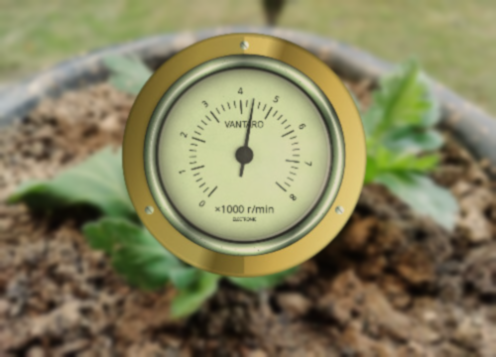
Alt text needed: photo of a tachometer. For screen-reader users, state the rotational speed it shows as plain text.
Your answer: 4400 rpm
